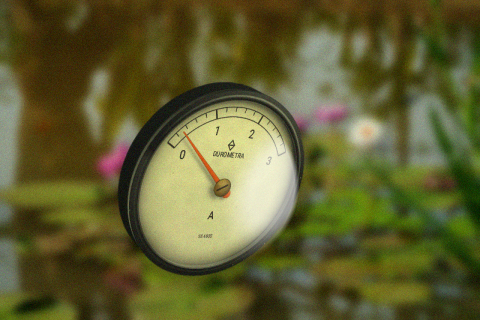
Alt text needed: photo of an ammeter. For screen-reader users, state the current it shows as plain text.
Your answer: 0.3 A
